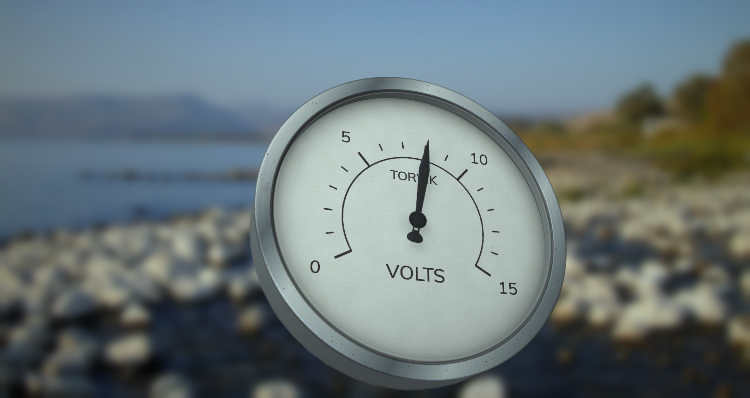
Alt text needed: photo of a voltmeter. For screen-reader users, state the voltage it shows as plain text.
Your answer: 8 V
